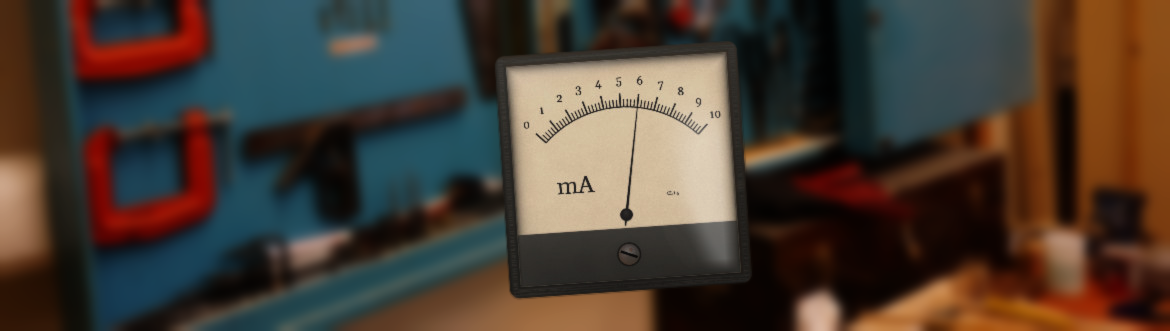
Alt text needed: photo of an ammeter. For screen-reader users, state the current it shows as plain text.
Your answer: 6 mA
